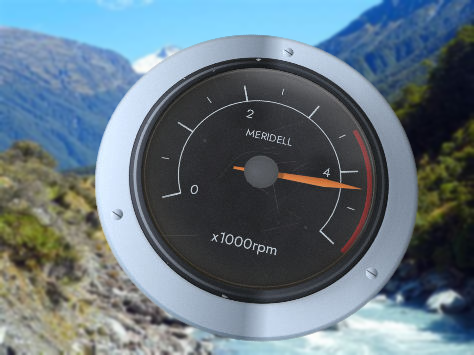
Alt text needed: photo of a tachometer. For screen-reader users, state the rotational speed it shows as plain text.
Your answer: 4250 rpm
